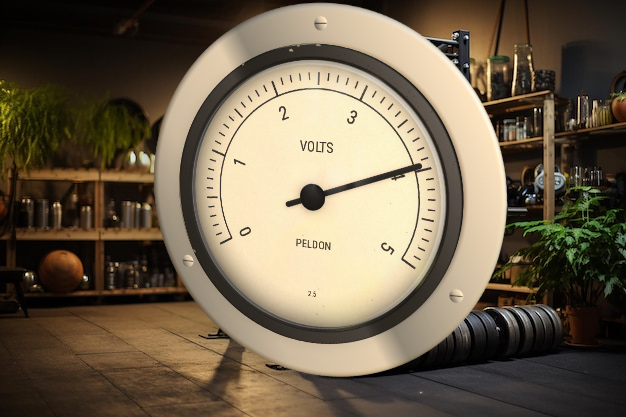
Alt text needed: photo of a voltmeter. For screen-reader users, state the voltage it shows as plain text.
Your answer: 3.95 V
